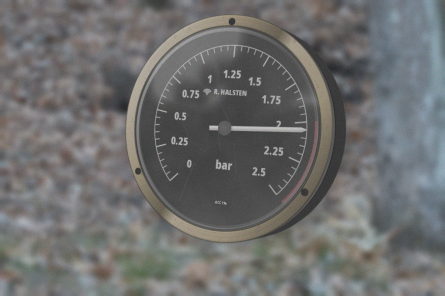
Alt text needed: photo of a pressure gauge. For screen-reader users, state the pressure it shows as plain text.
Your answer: 2.05 bar
